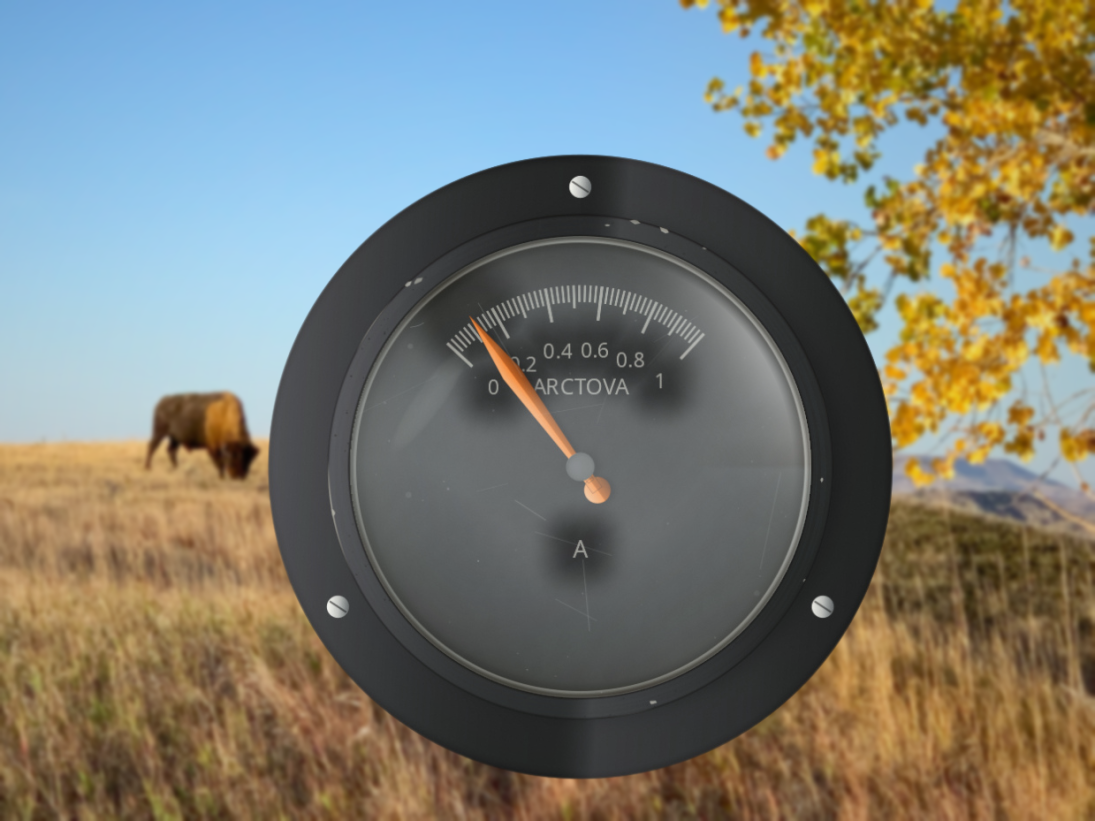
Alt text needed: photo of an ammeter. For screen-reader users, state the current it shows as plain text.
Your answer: 0.12 A
